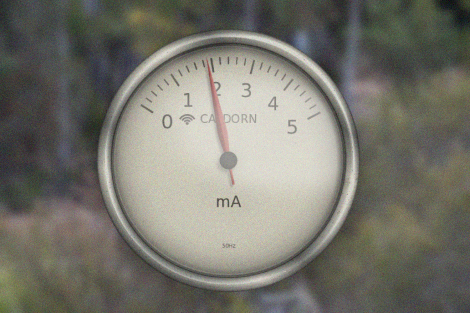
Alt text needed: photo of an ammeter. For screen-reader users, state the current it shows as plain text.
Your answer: 1.9 mA
